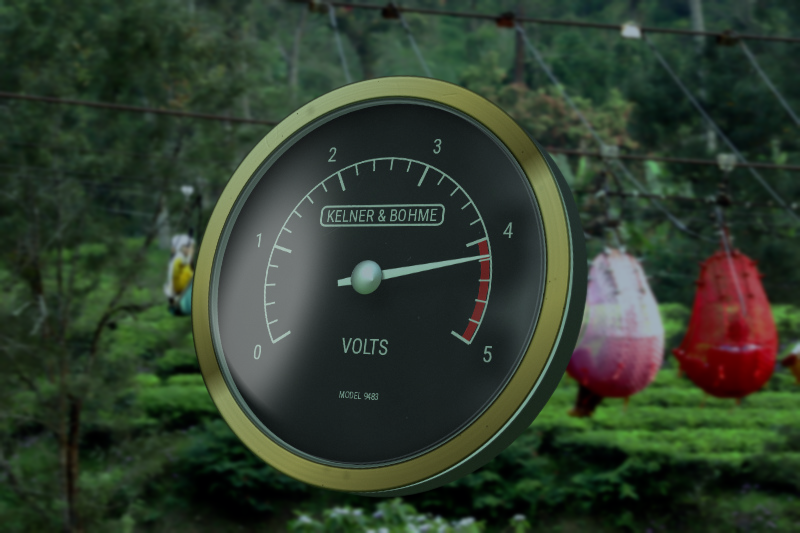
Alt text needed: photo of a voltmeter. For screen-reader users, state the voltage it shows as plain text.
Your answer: 4.2 V
